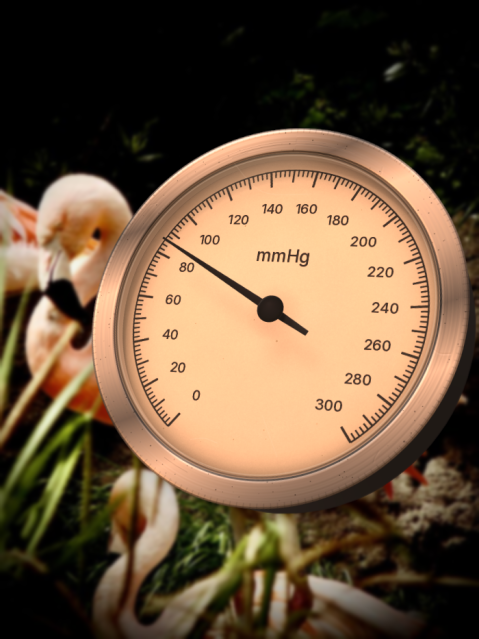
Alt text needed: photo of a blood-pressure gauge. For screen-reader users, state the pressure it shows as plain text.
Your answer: 86 mmHg
